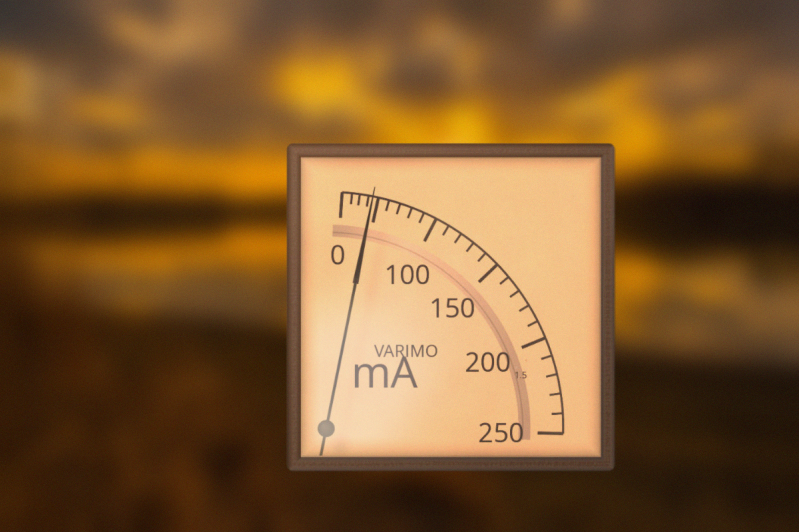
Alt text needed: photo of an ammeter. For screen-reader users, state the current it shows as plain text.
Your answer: 45 mA
